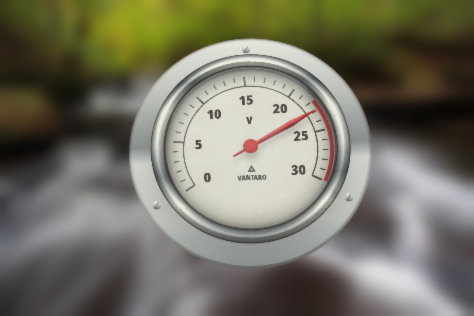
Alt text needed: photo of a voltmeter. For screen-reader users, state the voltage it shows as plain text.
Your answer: 23 V
